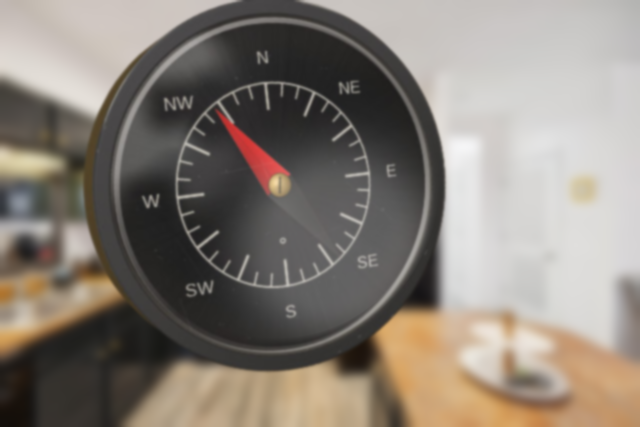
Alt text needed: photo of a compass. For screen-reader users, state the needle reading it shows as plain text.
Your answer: 325 °
